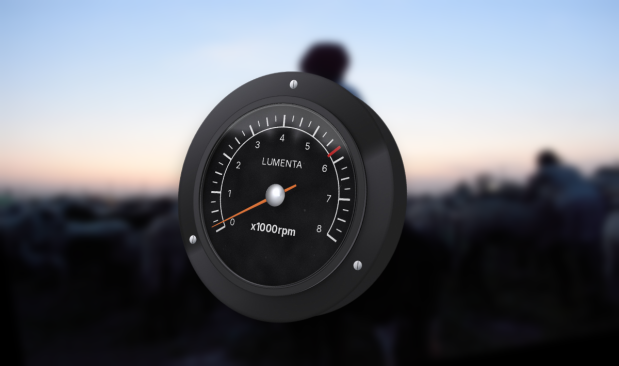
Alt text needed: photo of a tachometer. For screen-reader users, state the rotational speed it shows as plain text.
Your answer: 125 rpm
